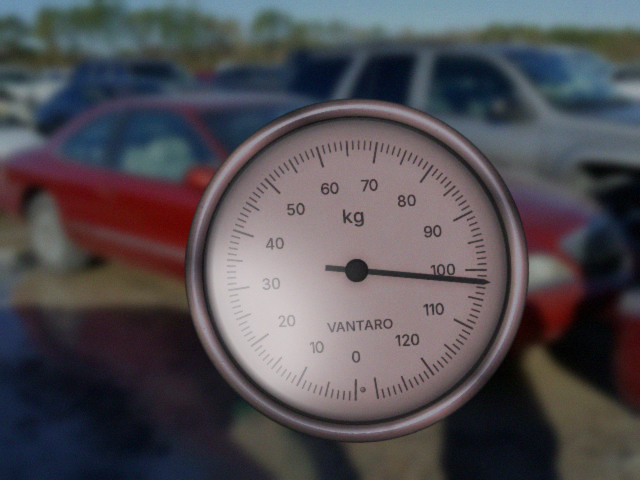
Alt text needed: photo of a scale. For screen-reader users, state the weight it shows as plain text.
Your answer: 102 kg
